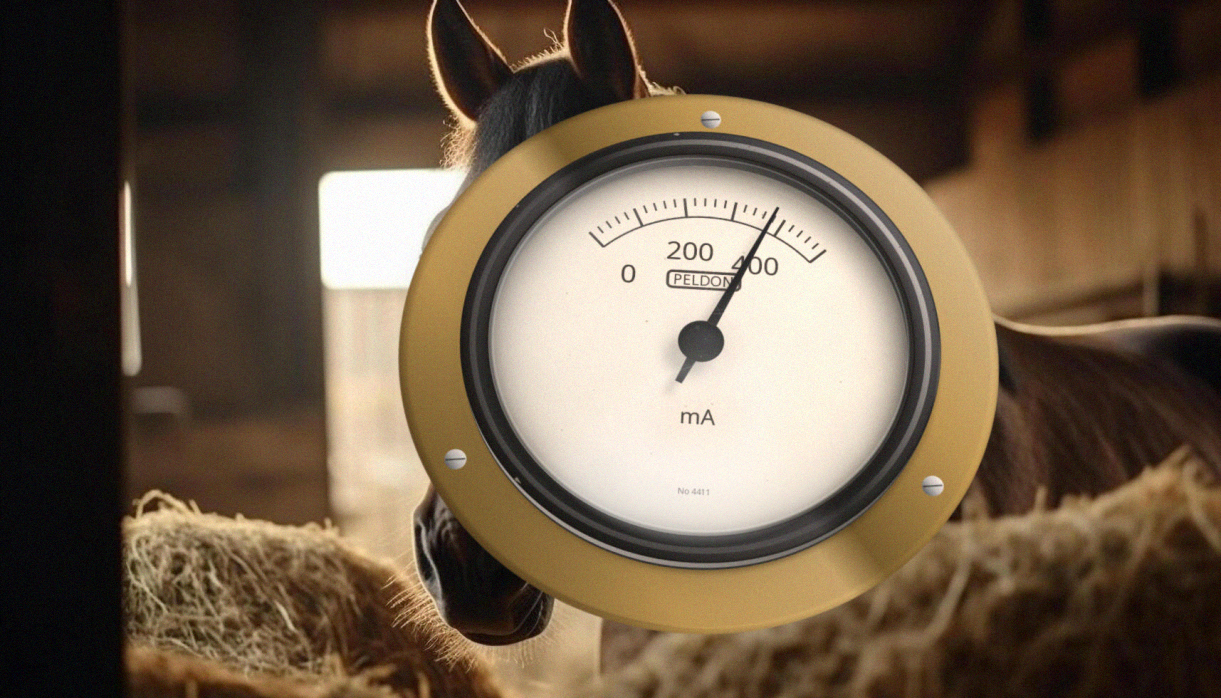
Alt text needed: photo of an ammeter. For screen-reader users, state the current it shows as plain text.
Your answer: 380 mA
